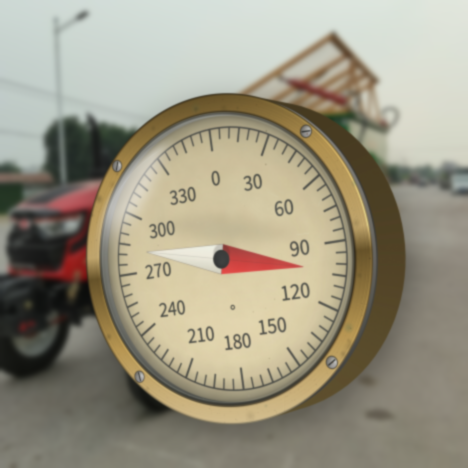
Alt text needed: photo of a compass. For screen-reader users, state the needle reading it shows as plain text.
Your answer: 102.5 °
